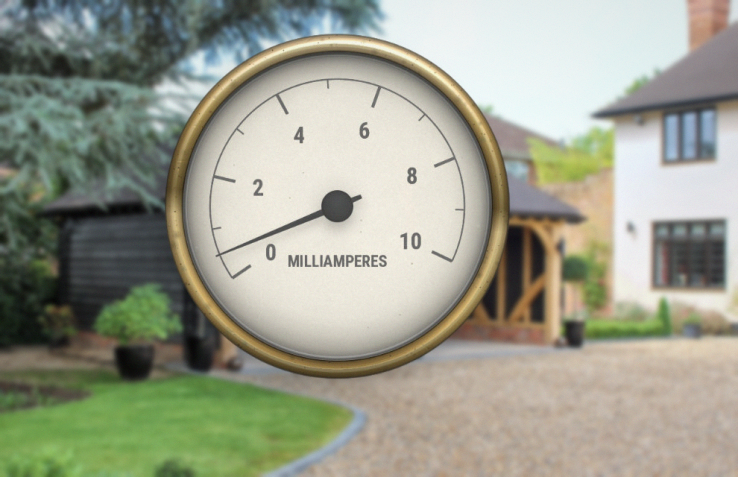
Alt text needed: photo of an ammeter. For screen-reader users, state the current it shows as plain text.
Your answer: 0.5 mA
